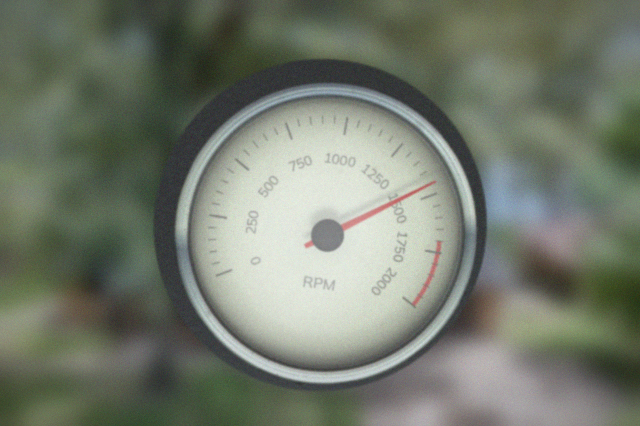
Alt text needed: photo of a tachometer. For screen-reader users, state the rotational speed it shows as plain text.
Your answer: 1450 rpm
